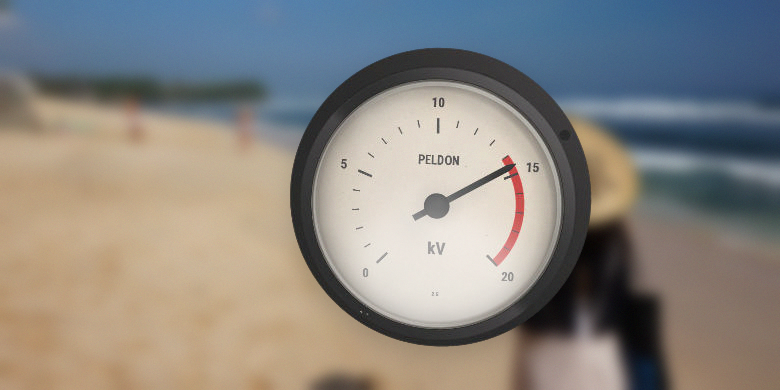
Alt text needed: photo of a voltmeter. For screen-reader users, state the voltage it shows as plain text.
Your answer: 14.5 kV
